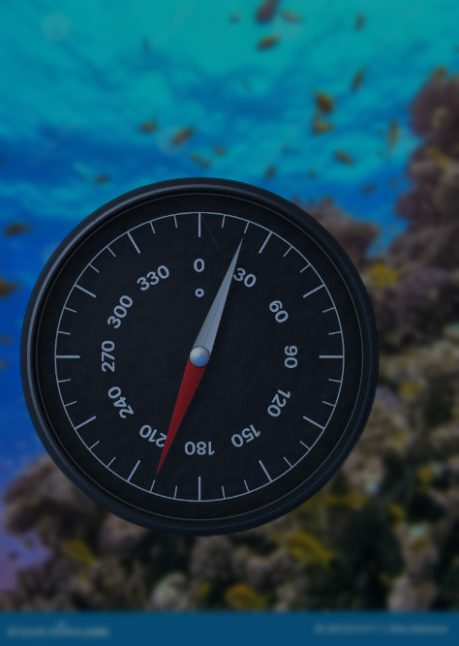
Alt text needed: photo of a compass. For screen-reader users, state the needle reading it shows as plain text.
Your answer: 200 °
